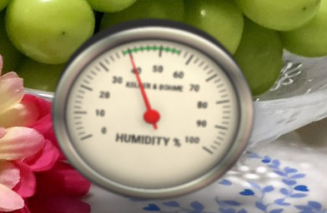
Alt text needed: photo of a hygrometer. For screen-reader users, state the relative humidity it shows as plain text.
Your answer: 40 %
